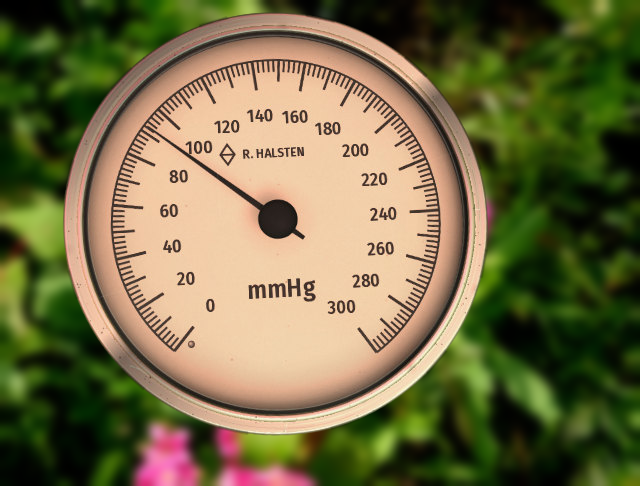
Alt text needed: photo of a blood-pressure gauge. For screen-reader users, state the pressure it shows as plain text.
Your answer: 92 mmHg
